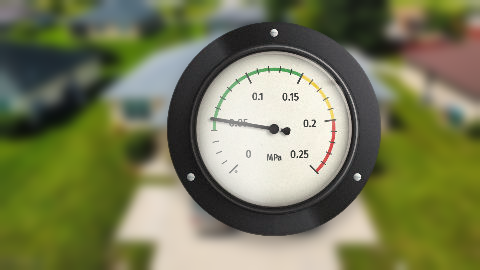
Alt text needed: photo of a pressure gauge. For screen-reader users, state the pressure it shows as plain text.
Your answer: 0.05 MPa
